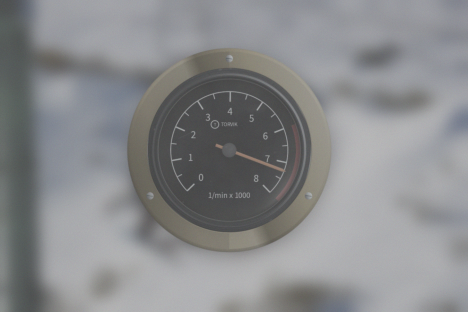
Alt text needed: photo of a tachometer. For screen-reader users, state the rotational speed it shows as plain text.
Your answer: 7250 rpm
